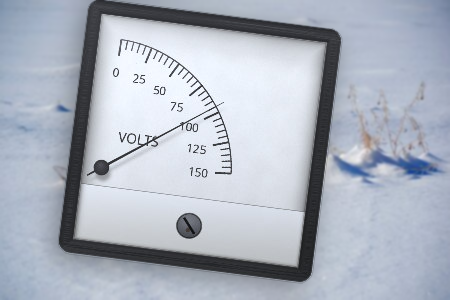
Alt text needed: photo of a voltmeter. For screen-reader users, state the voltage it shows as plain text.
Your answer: 95 V
